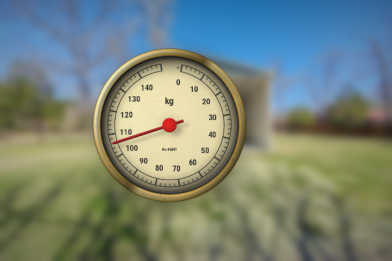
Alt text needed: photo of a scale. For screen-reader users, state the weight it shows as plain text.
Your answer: 106 kg
